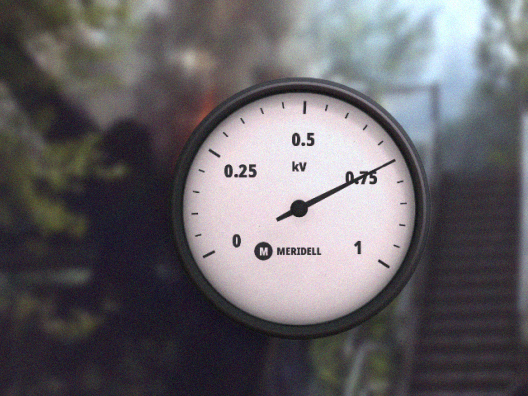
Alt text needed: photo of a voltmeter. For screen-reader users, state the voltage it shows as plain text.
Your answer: 0.75 kV
